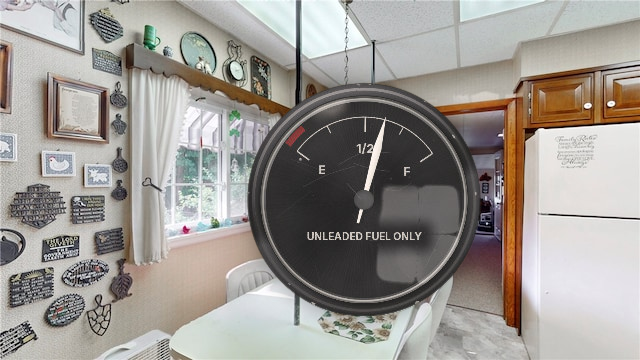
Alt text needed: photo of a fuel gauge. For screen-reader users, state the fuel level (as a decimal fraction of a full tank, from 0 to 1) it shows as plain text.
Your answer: 0.625
